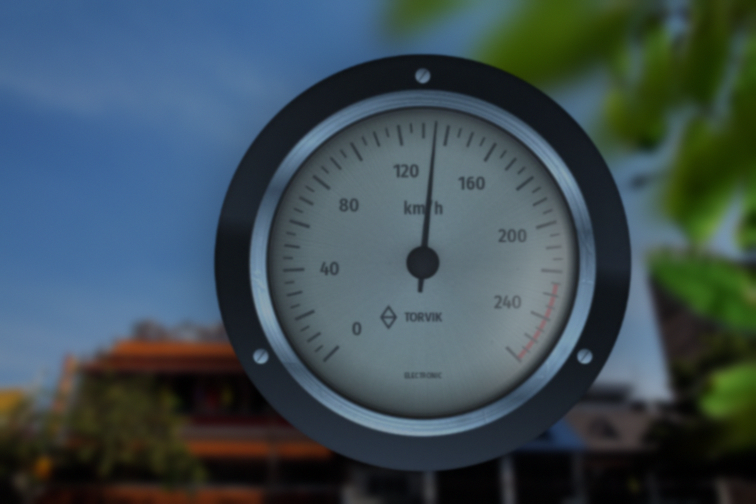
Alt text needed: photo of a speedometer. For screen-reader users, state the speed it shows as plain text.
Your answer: 135 km/h
